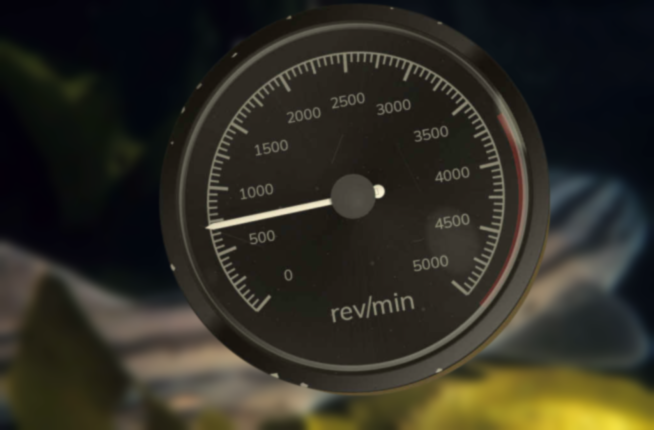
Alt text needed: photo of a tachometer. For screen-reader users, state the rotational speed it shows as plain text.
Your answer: 700 rpm
